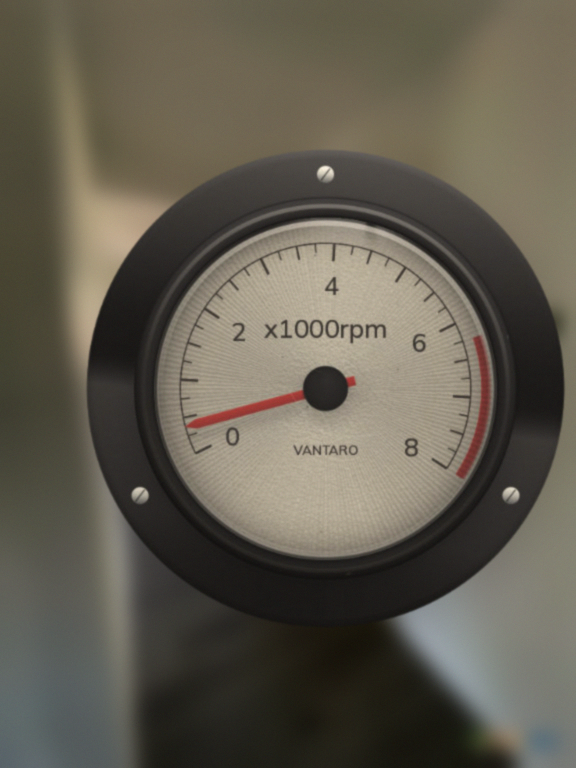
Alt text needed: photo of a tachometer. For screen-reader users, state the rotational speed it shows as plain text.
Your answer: 375 rpm
